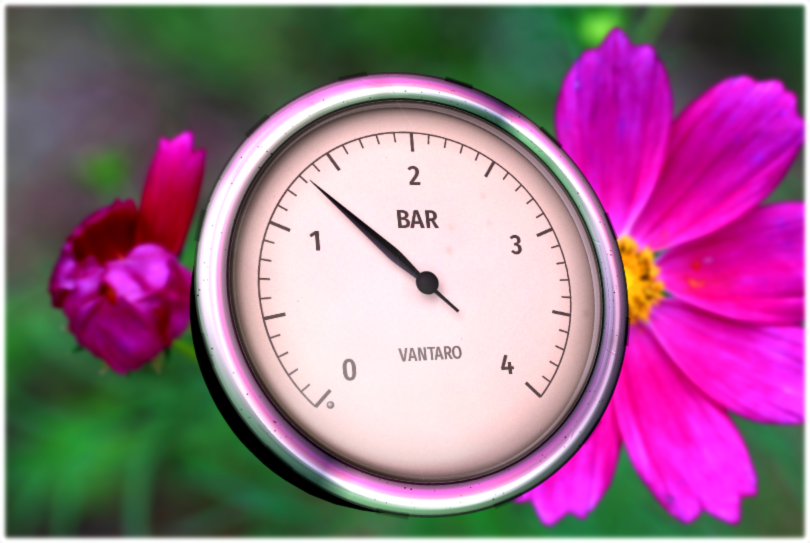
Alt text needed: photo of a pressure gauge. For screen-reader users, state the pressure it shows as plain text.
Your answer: 1.3 bar
